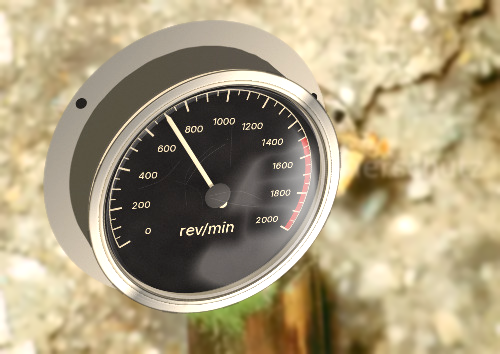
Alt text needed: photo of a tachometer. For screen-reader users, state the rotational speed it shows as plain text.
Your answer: 700 rpm
